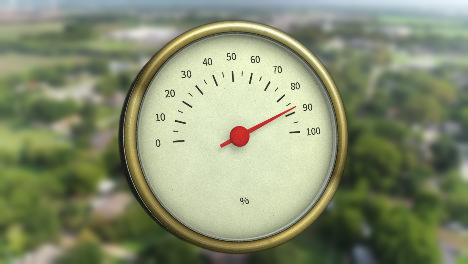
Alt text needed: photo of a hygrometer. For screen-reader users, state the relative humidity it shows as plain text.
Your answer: 87.5 %
